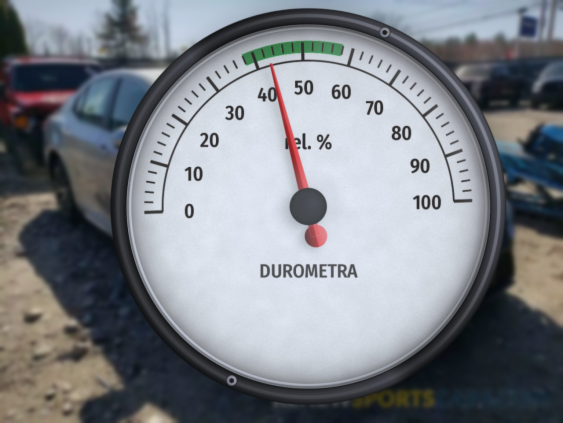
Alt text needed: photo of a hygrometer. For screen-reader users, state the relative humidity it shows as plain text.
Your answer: 43 %
